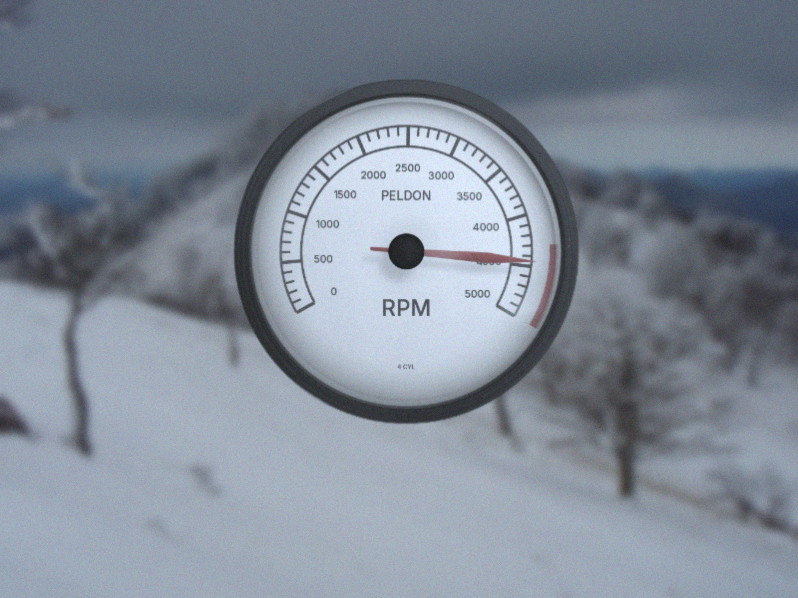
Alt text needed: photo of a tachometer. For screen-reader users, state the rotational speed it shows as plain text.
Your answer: 4450 rpm
